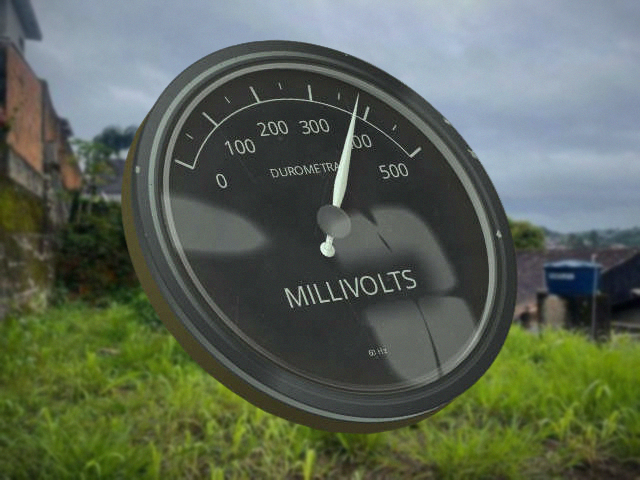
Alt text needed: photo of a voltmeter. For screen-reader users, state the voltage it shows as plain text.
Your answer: 375 mV
